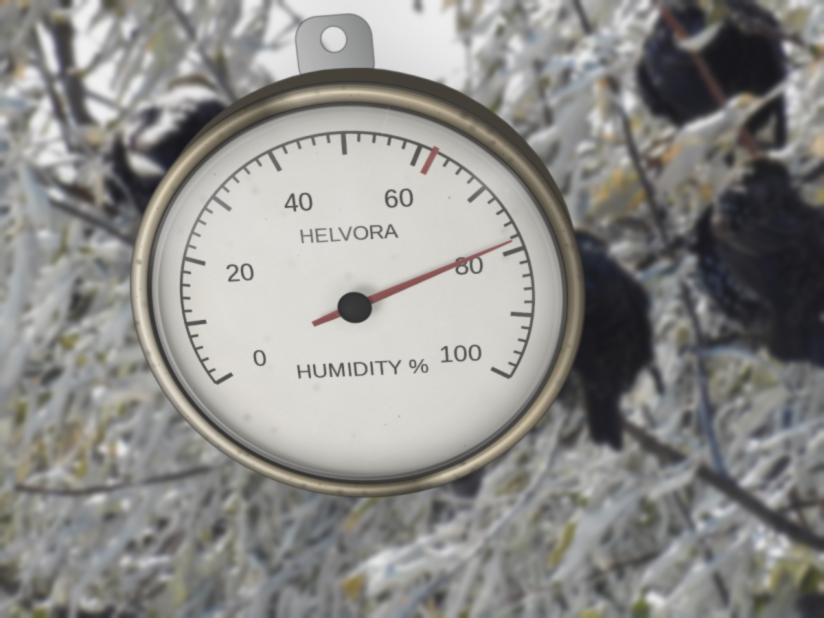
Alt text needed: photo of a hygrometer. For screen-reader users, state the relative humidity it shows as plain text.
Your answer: 78 %
